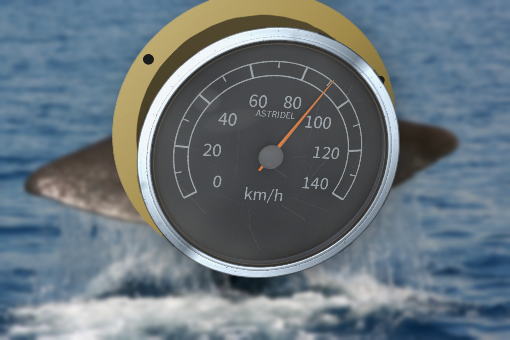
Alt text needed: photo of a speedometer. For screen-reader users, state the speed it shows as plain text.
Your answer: 90 km/h
